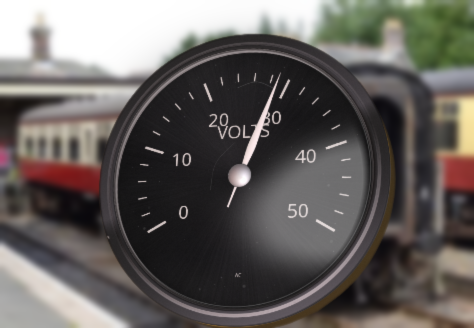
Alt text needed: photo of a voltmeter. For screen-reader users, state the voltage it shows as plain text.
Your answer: 29 V
